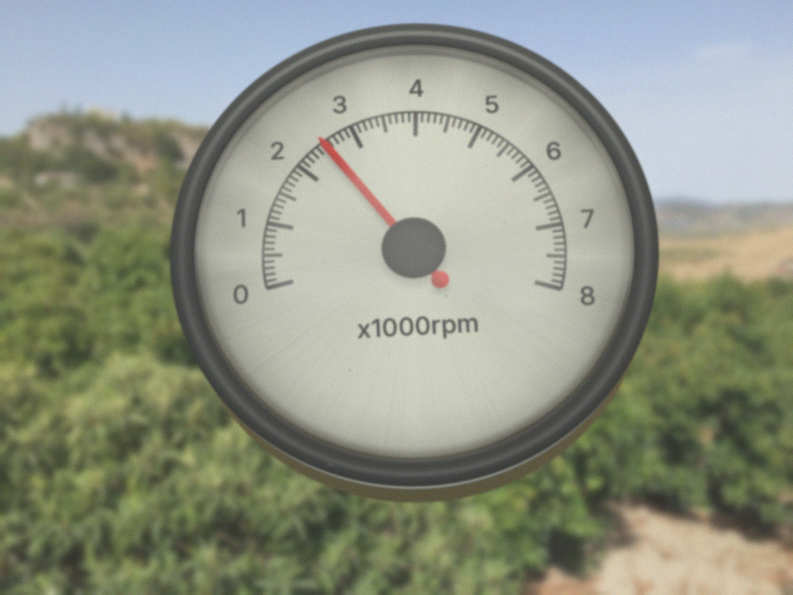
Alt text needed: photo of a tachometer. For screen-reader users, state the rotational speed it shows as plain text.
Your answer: 2500 rpm
